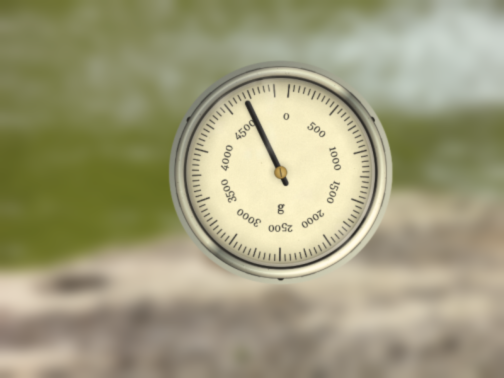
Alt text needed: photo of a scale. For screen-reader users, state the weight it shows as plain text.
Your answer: 4700 g
